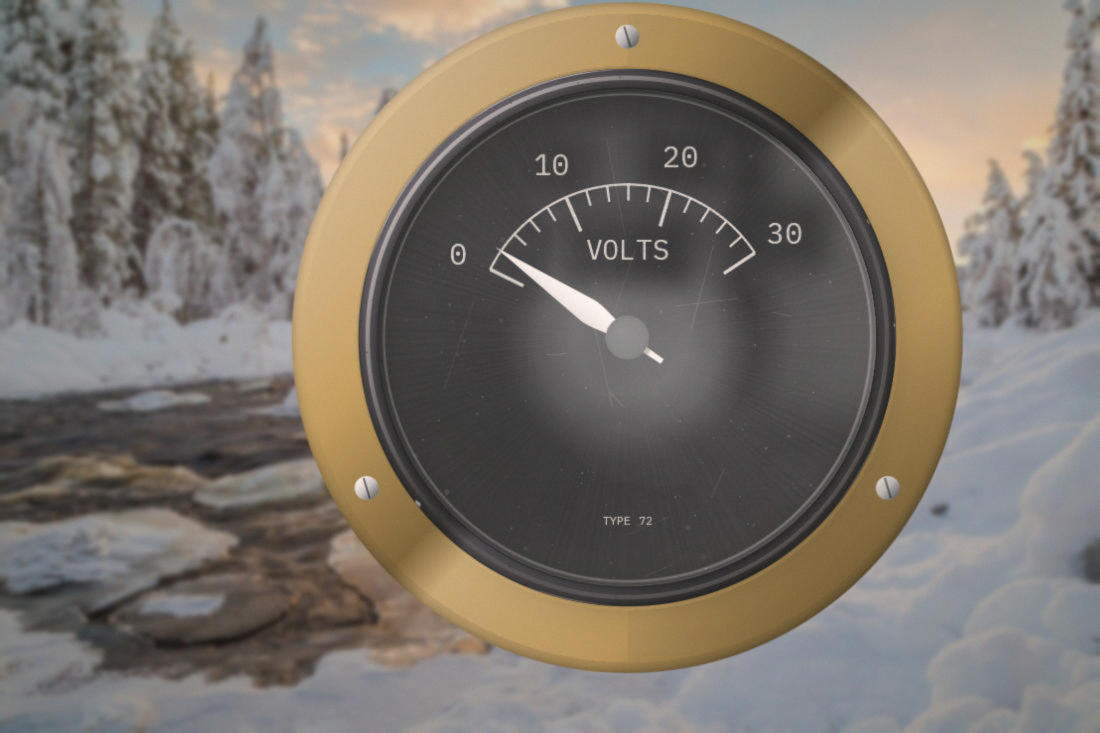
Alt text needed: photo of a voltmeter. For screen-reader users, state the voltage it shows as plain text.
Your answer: 2 V
